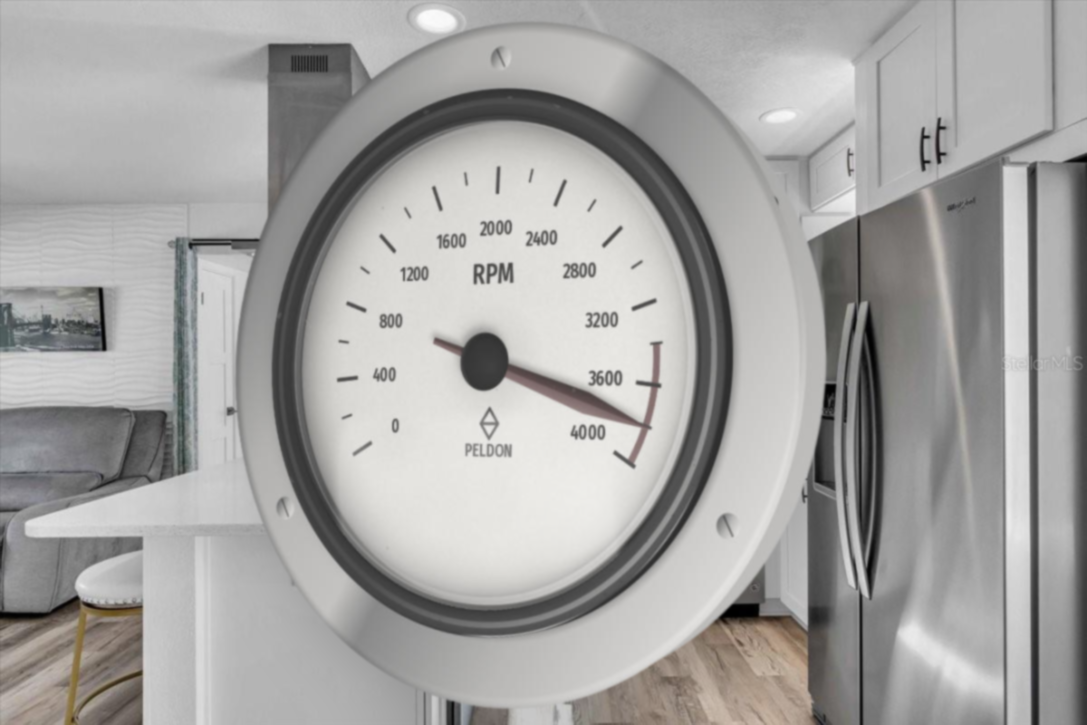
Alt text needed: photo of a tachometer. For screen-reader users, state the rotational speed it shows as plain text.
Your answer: 3800 rpm
